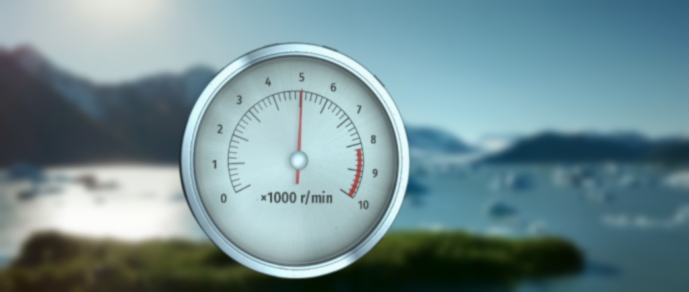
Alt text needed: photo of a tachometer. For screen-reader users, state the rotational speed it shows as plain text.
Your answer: 5000 rpm
